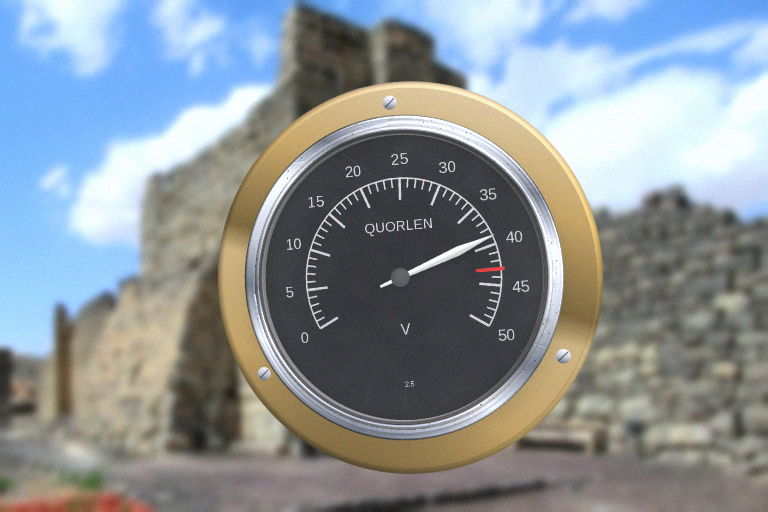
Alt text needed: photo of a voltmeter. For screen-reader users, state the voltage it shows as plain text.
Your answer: 39 V
